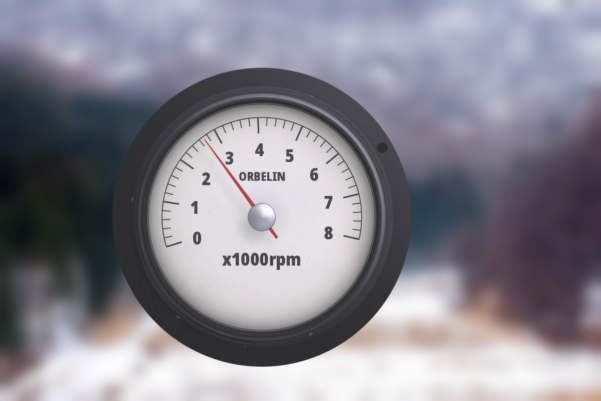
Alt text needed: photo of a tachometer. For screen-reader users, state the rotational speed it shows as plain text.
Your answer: 2700 rpm
